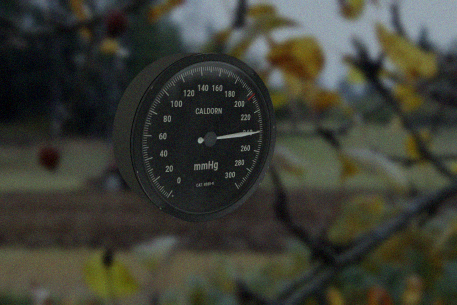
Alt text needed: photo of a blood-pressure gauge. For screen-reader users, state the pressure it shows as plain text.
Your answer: 240 mmHg
